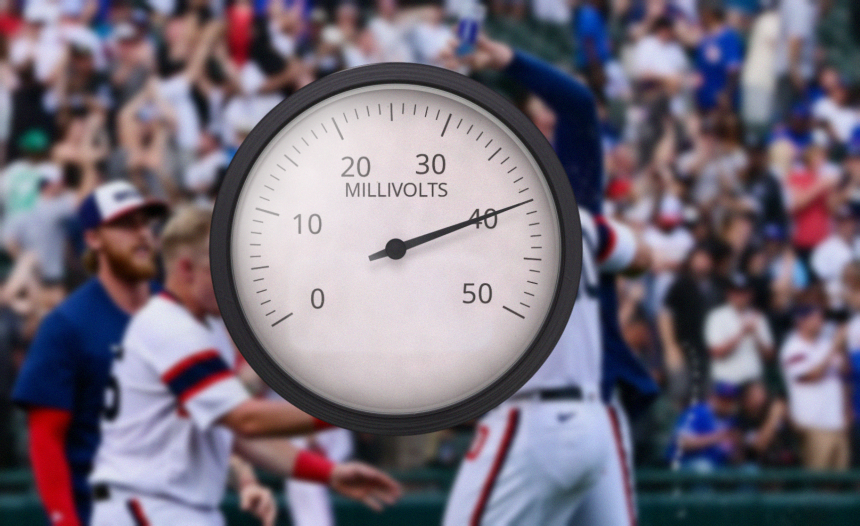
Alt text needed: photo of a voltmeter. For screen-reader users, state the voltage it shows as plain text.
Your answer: 40 mV
